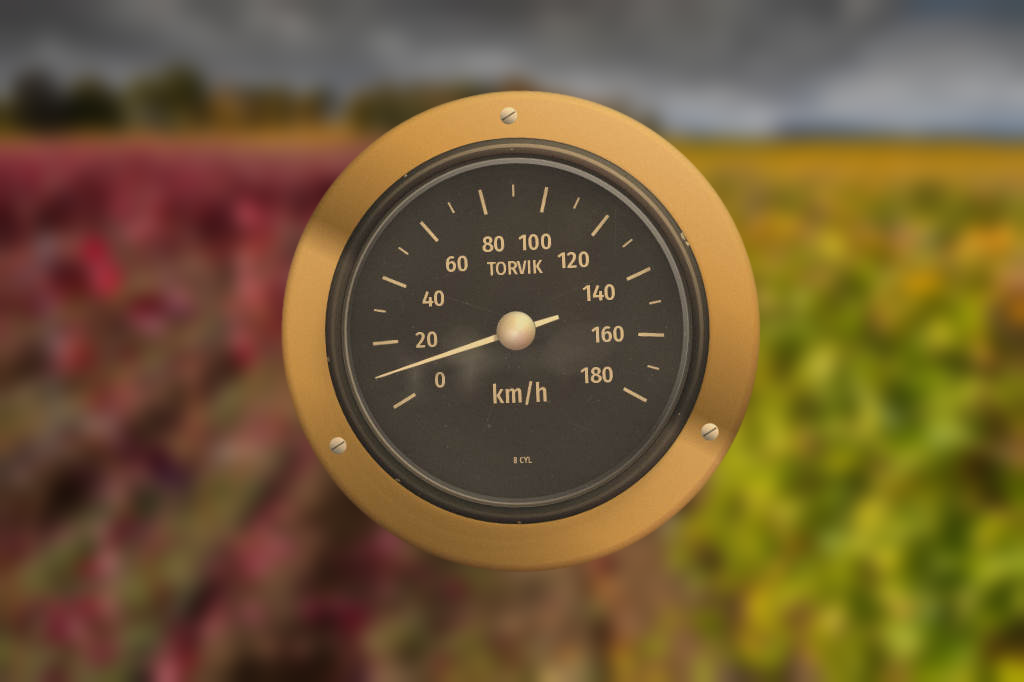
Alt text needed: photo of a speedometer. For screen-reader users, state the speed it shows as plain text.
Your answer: 10 km/h
